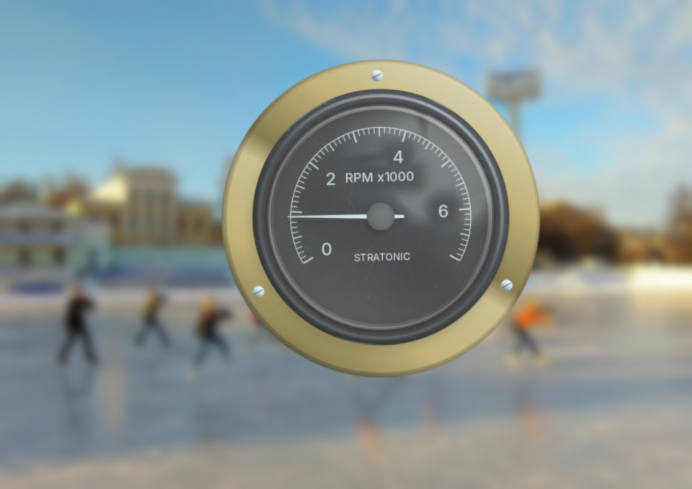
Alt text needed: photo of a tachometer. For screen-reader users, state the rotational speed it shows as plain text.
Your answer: 900 rpm
